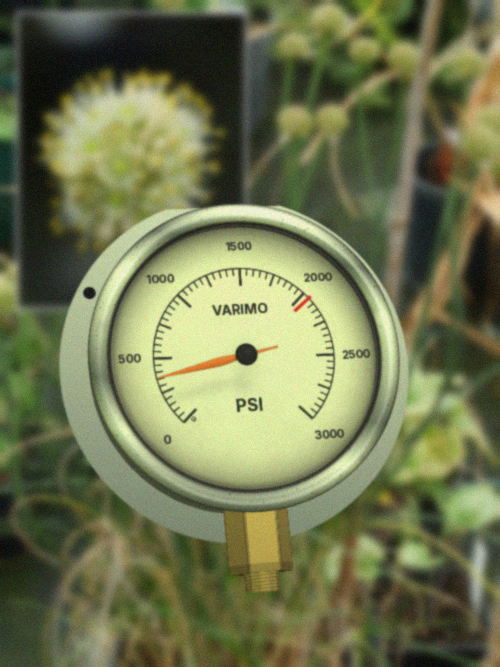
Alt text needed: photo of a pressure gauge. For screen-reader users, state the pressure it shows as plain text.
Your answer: 350 psi
